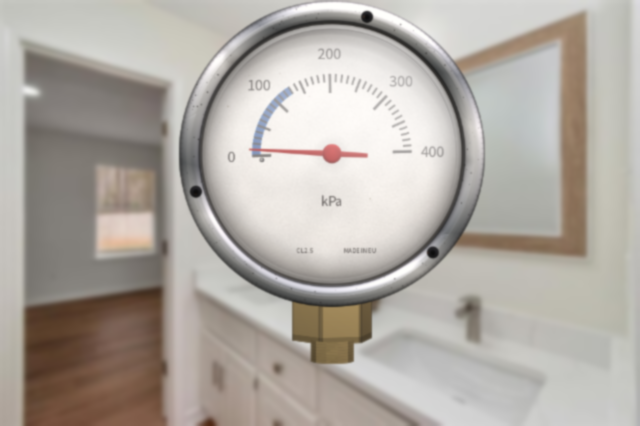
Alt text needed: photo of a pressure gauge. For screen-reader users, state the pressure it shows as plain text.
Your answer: 10 kPa
